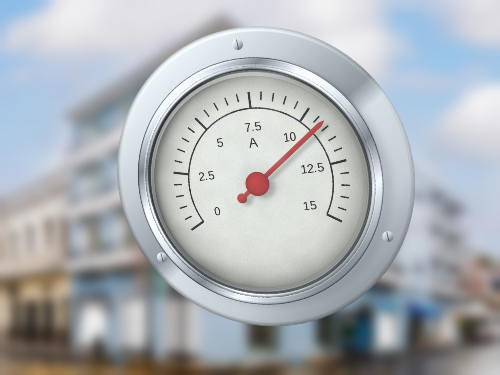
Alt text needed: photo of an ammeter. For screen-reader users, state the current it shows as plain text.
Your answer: 10.75 A
